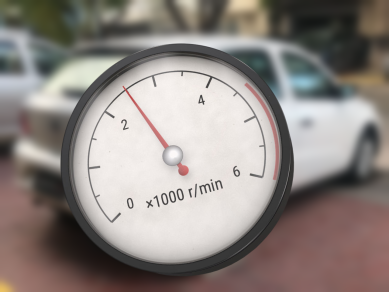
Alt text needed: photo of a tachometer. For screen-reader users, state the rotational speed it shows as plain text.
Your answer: 2500 rpm
